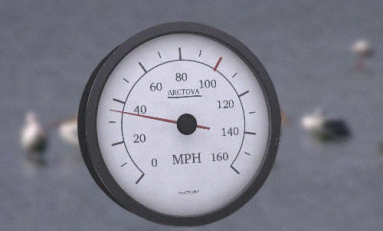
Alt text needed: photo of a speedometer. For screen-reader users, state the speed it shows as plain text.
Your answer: 35 mph
